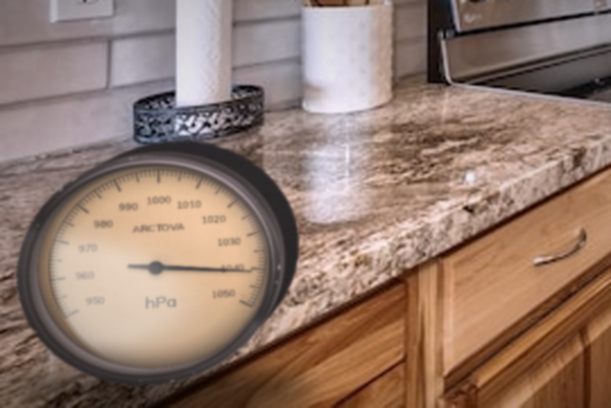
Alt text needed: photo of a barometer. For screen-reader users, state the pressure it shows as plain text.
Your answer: 1040 hPa
